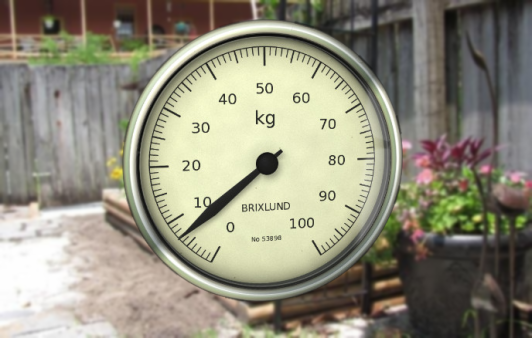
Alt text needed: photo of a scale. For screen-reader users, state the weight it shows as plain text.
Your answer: 7 kg
